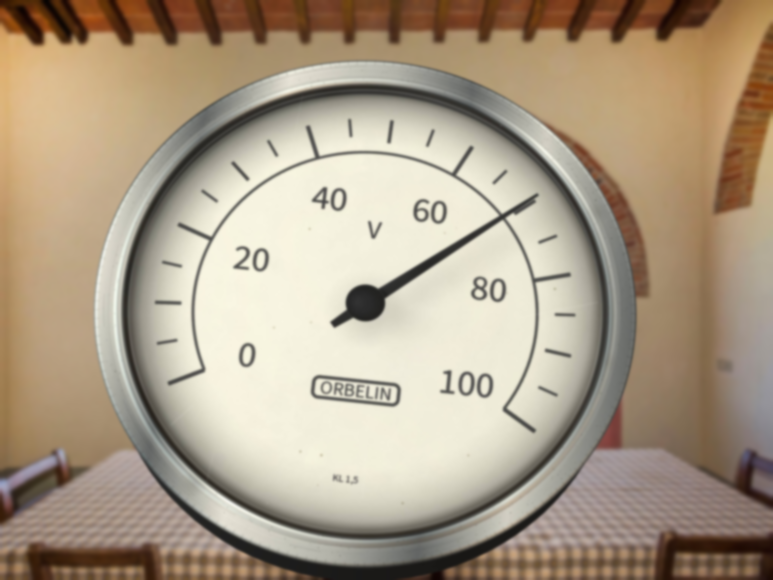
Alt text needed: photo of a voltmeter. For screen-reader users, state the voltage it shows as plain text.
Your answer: 70 V
